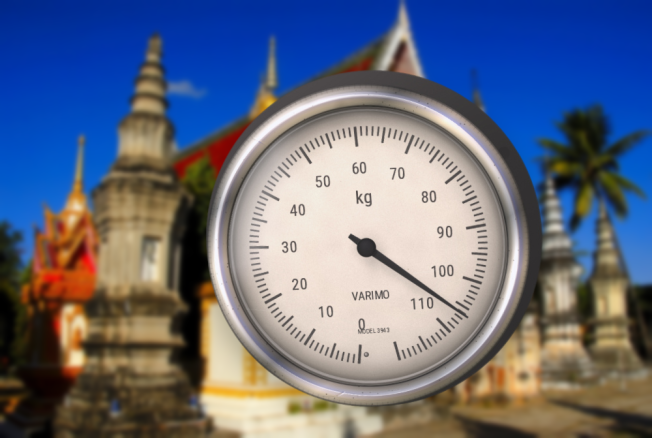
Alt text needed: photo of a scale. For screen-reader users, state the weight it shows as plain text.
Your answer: 106 kg
